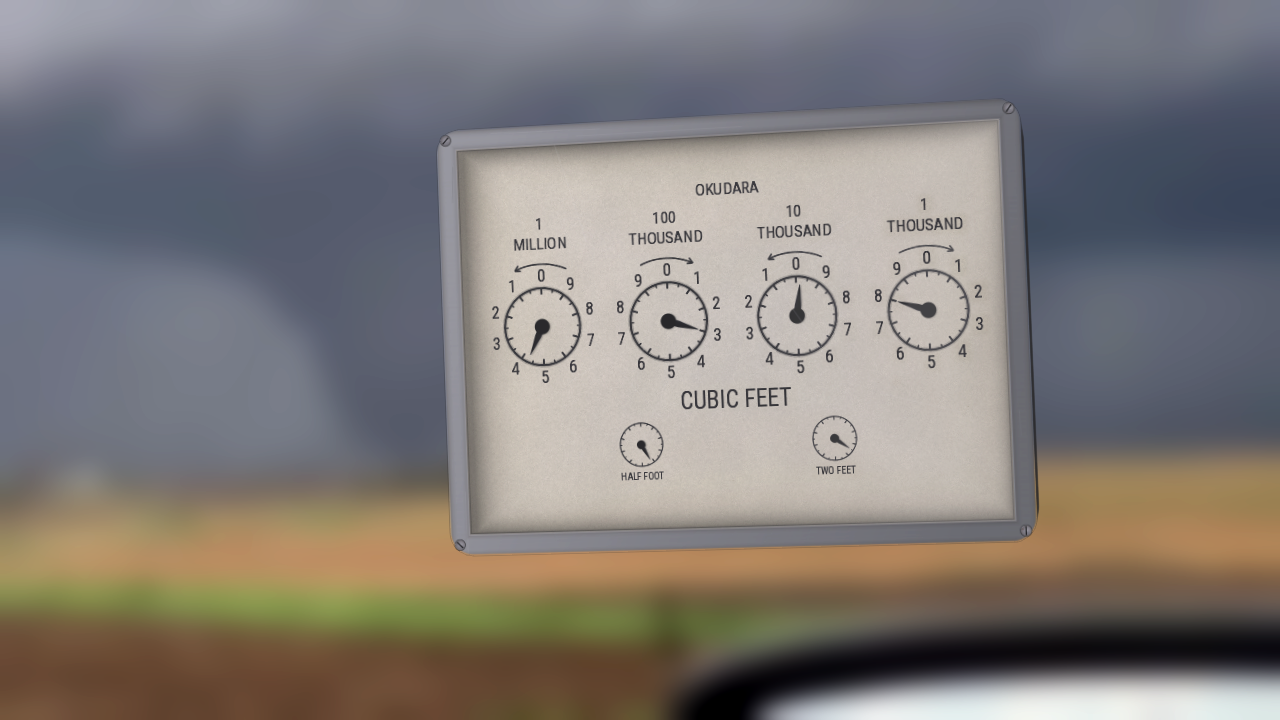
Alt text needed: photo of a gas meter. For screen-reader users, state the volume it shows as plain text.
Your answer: 429800 ft³
